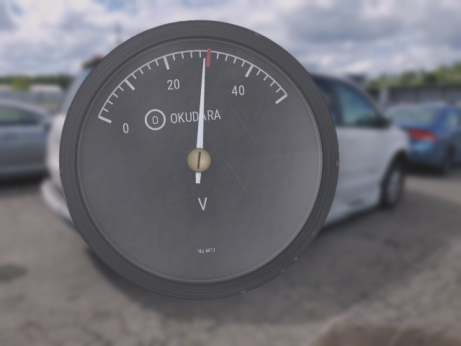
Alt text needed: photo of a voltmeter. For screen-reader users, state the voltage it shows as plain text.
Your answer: 29 V
